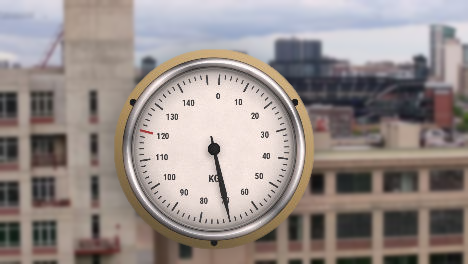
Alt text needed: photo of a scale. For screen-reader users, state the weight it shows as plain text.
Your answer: 70 kg
